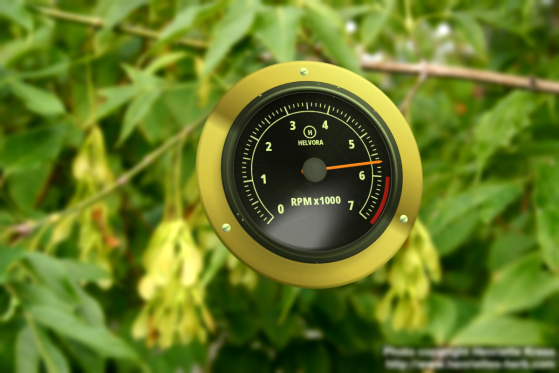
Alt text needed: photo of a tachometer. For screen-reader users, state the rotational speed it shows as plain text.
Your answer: 5700 rpm
